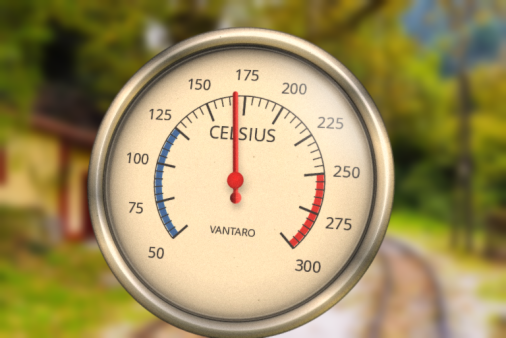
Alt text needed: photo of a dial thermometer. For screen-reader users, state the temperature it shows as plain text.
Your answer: 170 °C
